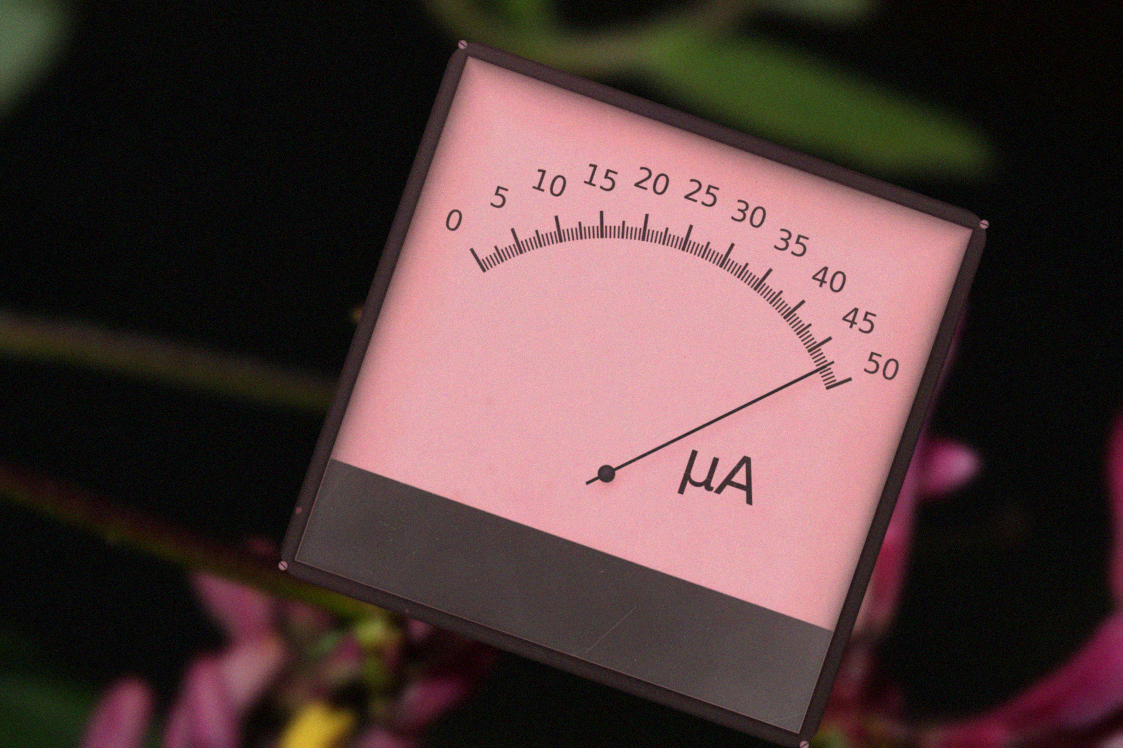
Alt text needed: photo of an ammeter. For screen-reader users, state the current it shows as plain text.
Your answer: 47.5 µA
